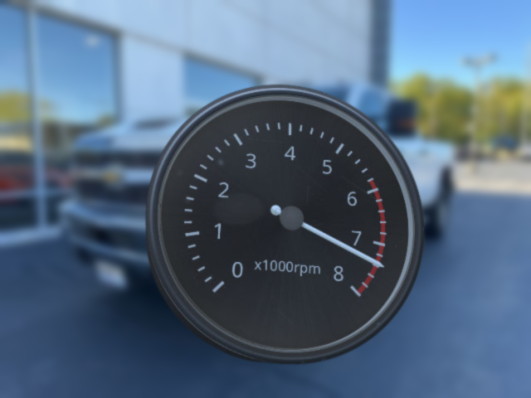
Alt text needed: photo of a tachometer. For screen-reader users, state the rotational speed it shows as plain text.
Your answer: 7400 rpm
